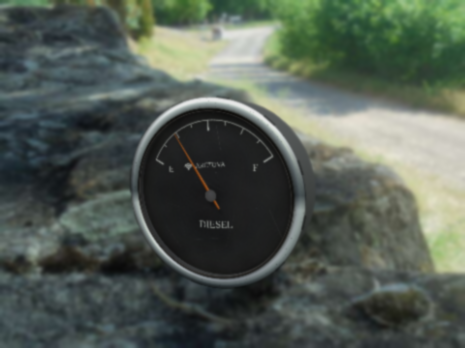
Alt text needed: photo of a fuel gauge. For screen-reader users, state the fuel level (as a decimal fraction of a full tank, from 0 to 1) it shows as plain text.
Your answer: 0.25
